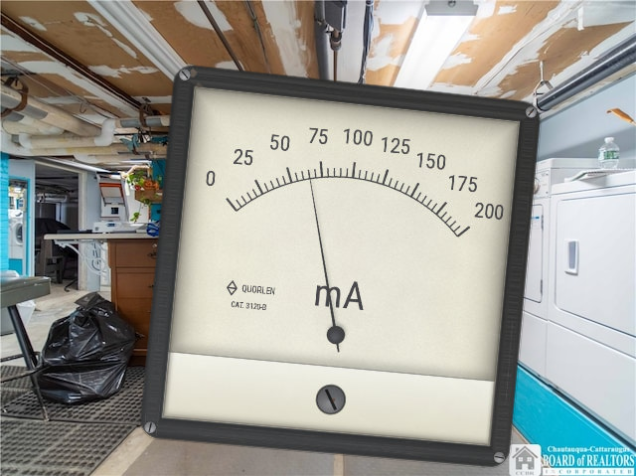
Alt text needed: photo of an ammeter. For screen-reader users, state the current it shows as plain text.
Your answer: 65 mA
